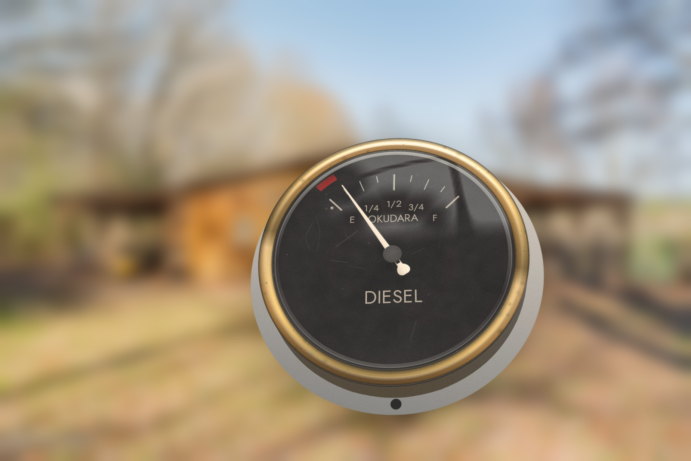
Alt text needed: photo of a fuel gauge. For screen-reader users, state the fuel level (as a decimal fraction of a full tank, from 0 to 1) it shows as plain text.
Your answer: 0.125
